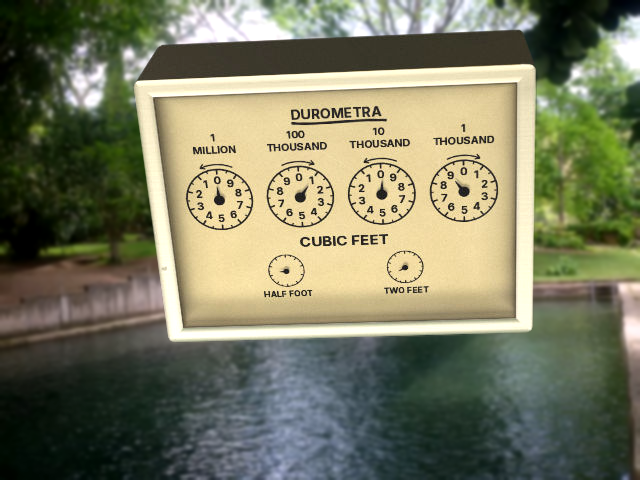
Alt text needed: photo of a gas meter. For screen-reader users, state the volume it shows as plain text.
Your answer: 9900 ft³
